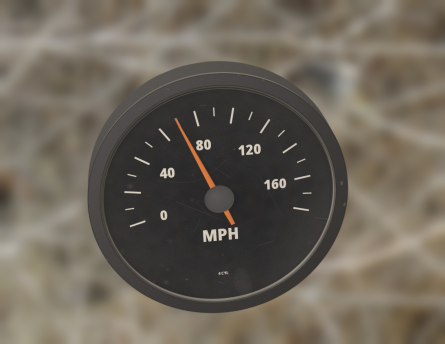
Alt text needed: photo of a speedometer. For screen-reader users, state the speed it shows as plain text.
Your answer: 70 mph
